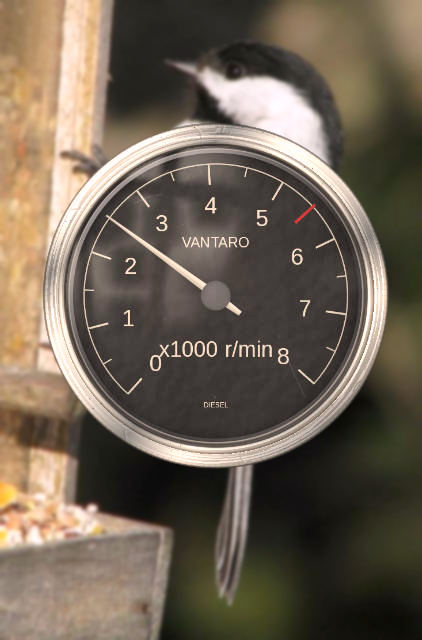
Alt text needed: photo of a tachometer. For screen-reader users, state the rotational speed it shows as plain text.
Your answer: 2500 rpm
